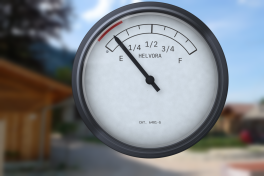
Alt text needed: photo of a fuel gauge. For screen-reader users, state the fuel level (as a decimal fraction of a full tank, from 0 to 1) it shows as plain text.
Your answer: 0.125
